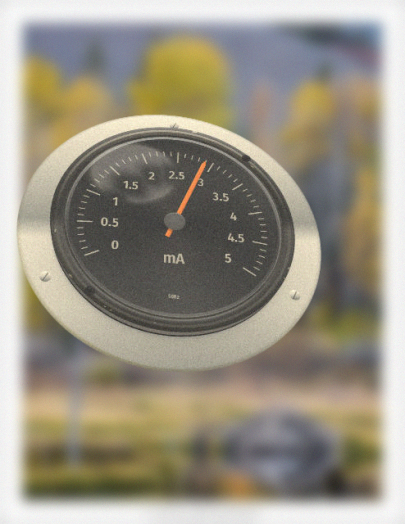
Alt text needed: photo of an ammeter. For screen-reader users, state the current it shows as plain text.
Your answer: 2.9 mA
